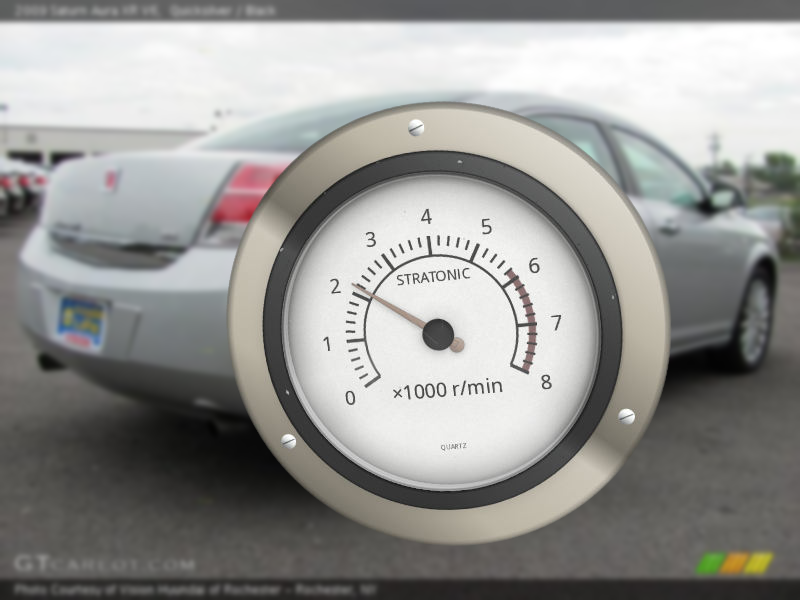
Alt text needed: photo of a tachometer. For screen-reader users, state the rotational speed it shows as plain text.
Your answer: 2200 rpm
